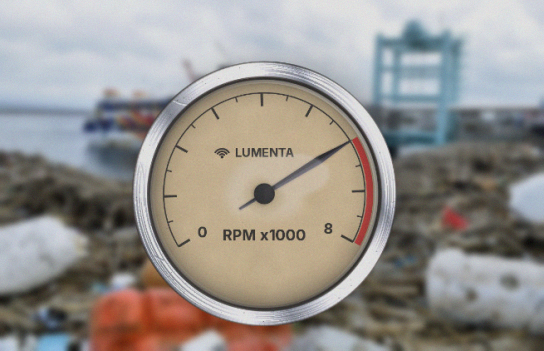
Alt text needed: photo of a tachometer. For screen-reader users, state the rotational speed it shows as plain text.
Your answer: 6000 rpm
